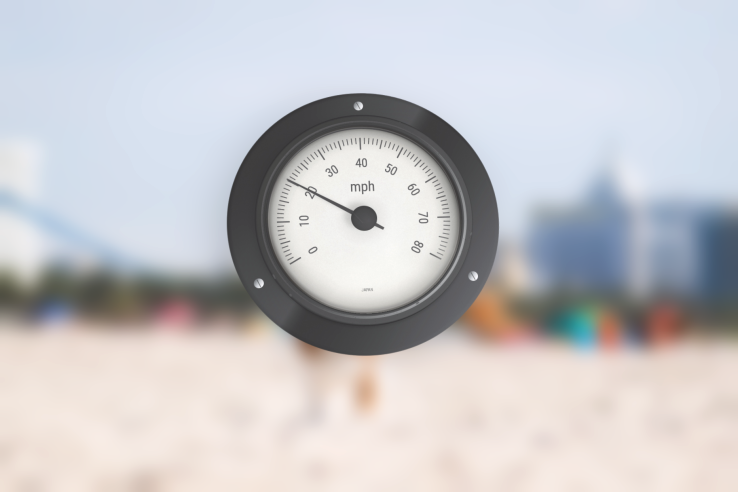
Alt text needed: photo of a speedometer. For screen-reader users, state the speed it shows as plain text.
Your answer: 20 mph
